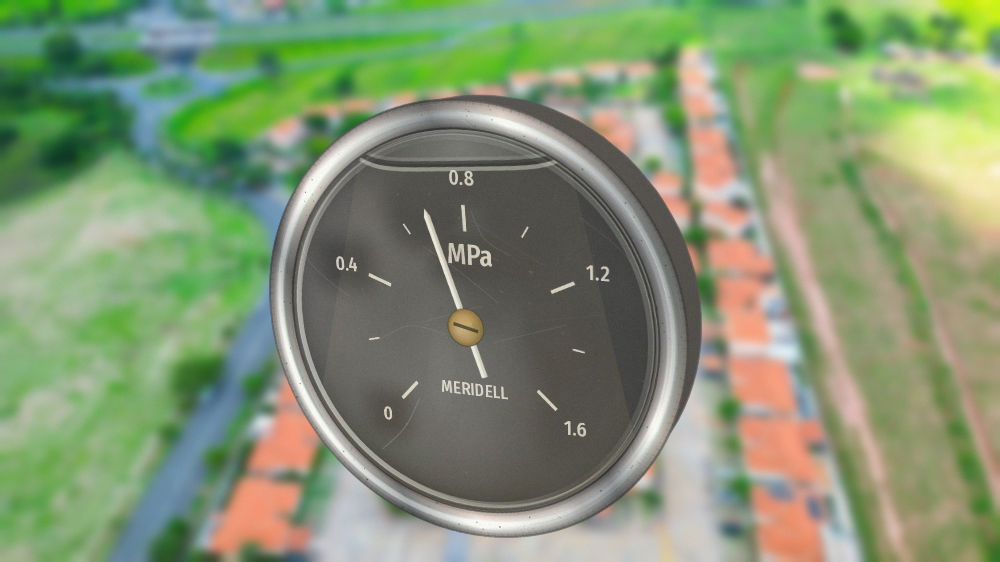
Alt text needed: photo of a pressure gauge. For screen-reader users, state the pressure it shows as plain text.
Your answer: 0.7 MPa
